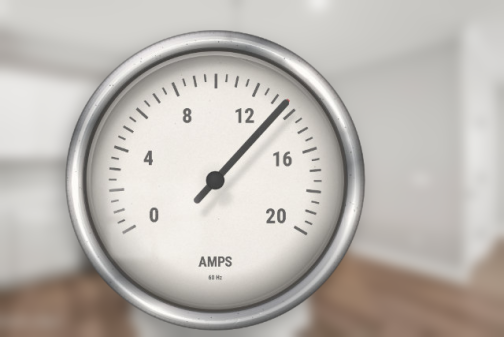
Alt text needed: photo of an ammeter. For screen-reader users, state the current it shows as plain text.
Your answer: 13.5 A
